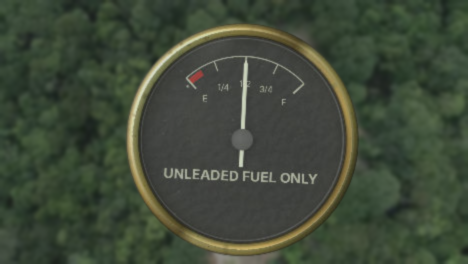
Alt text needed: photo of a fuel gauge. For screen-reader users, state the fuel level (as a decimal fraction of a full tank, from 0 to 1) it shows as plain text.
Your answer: 0.5
